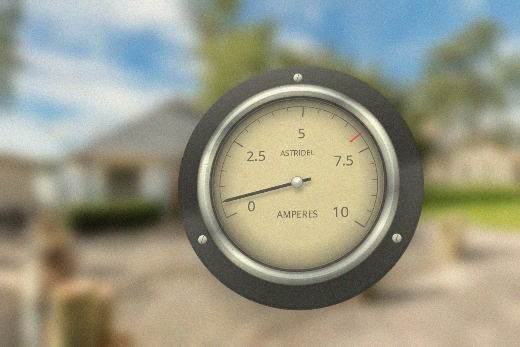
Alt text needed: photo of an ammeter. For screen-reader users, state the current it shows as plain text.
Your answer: 0.5 A
